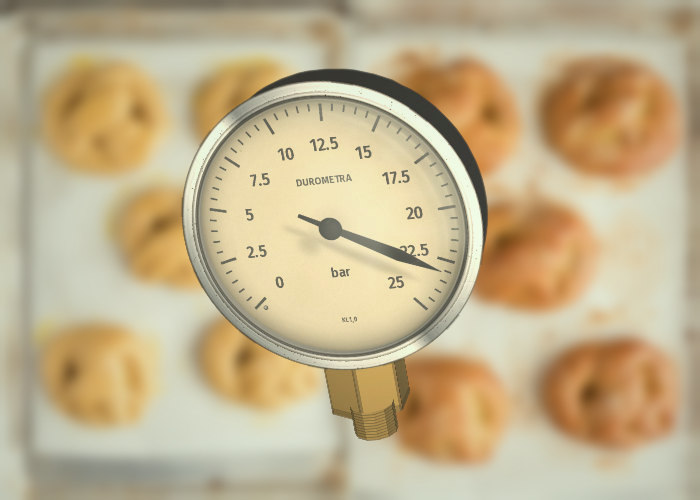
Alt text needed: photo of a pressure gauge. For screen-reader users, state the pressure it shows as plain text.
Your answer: 23 bar
